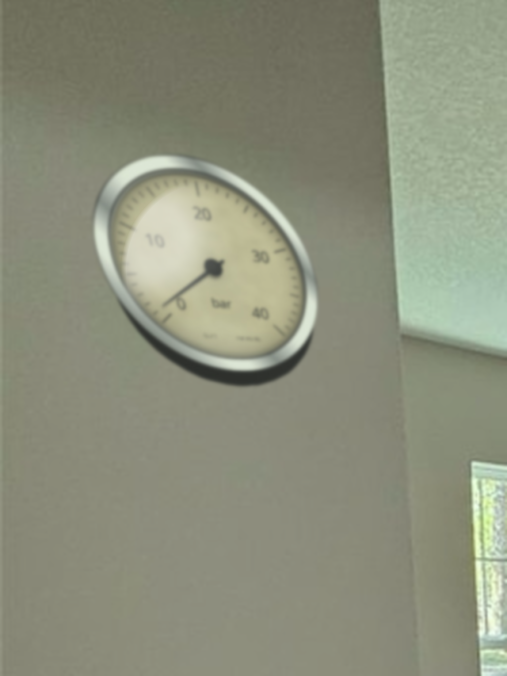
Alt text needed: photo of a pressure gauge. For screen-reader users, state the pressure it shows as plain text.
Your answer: 1 bar
